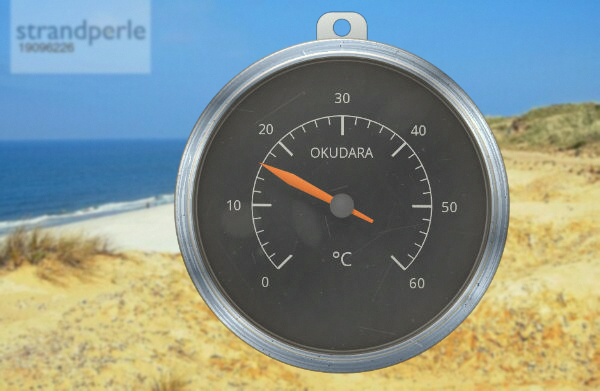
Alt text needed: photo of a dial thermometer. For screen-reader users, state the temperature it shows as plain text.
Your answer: 16 °C
